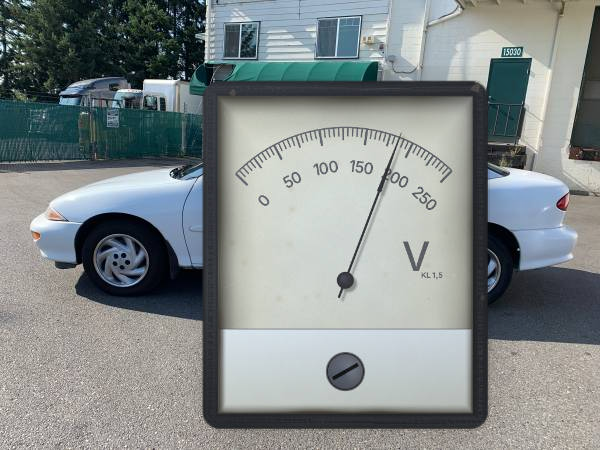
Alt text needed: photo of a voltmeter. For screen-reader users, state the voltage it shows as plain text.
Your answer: 185 V
